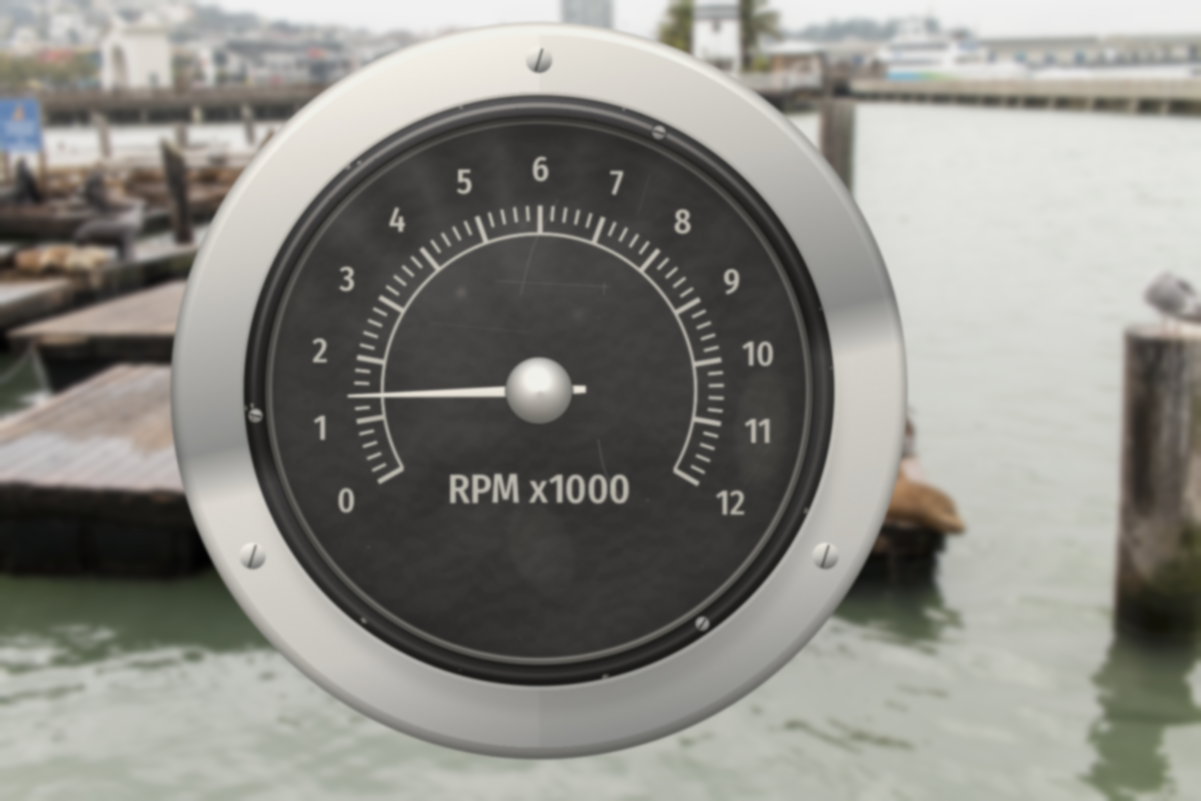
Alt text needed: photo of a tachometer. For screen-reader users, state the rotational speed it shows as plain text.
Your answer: 1400 rpm
